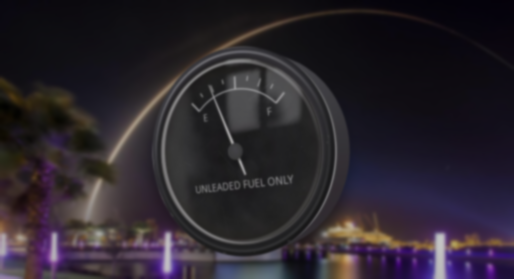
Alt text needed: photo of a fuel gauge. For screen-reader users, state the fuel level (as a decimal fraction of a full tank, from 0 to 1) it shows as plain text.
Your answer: 0.25
